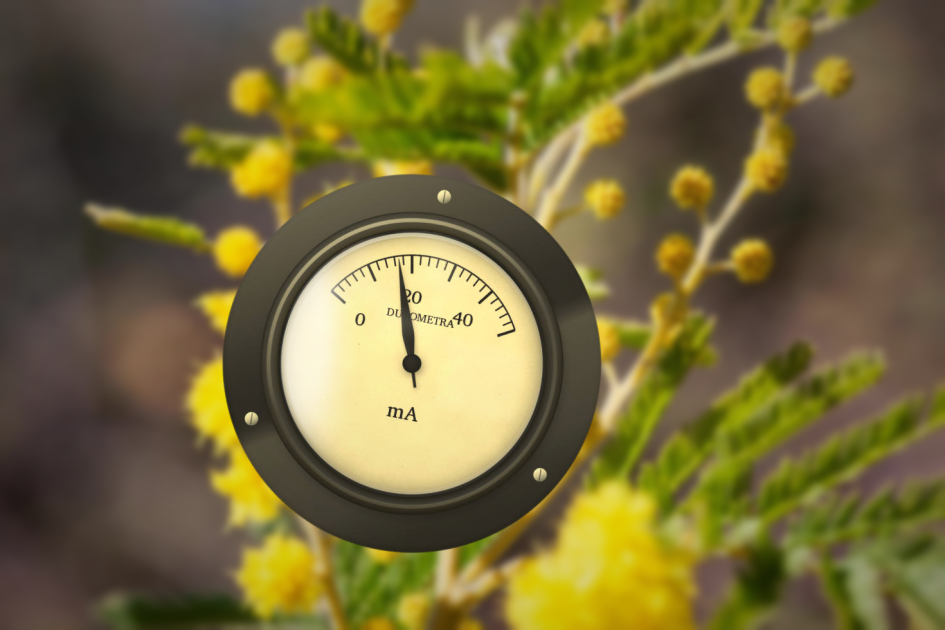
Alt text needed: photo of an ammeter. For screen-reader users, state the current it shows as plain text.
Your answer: 17 mA
